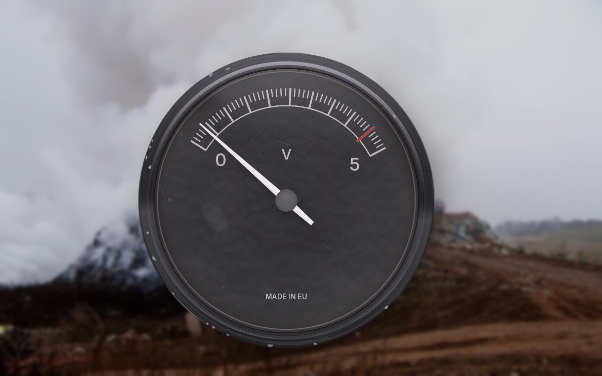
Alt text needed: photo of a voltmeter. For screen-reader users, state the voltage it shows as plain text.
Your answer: 0.4 V
